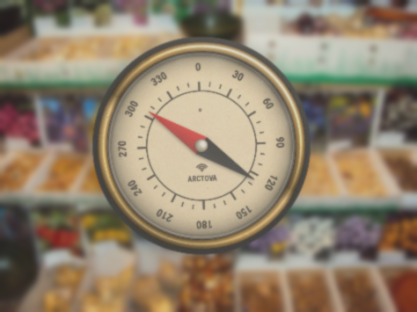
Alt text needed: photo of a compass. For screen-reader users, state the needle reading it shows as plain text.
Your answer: 305 °
